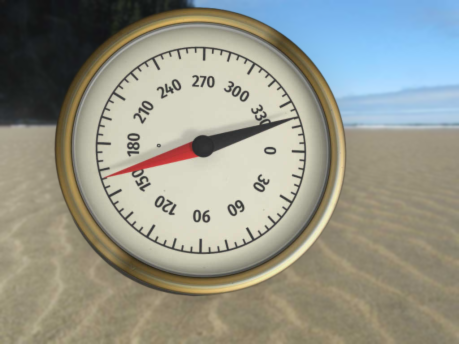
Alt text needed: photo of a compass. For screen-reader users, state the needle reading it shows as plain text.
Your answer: 160 °
